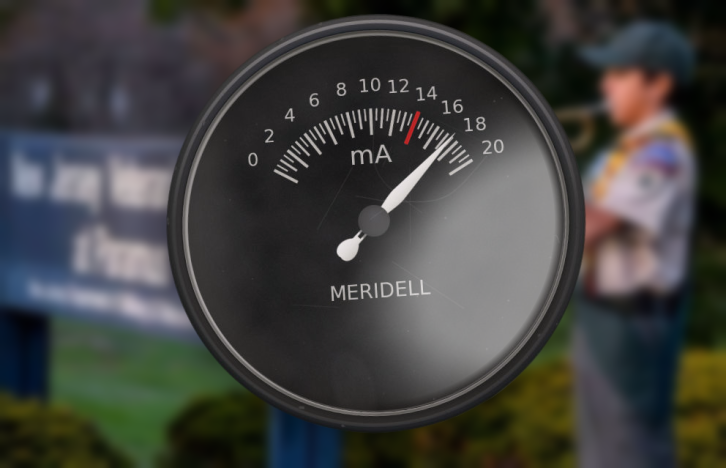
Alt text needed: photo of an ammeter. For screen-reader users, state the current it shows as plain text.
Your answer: 17.5 mA
